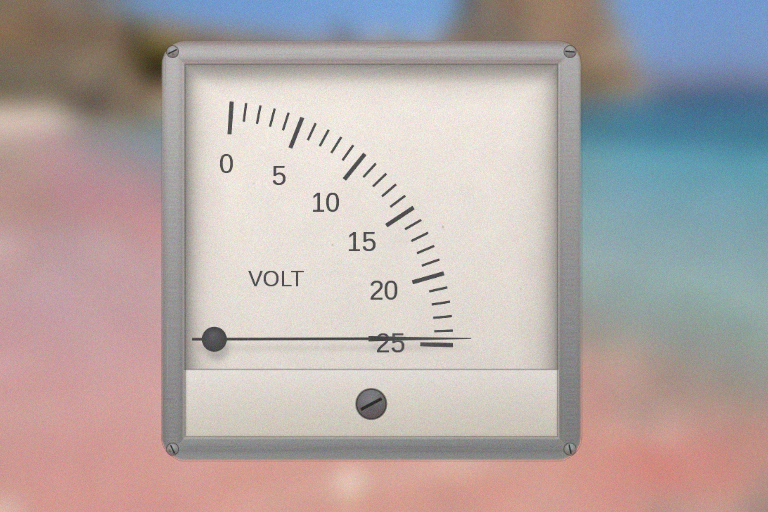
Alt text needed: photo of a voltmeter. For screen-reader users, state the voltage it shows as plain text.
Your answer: 24.5 V
